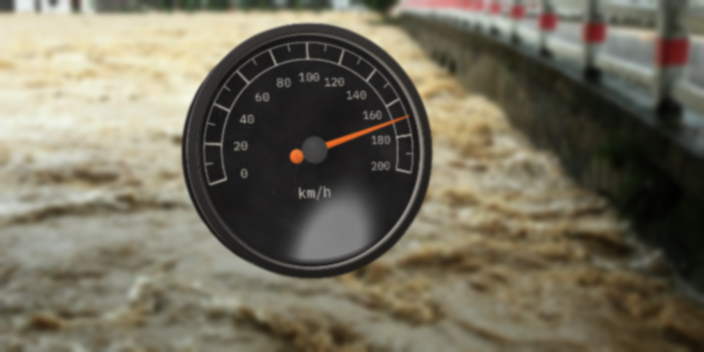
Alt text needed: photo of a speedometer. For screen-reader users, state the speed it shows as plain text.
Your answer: 170 km/h
